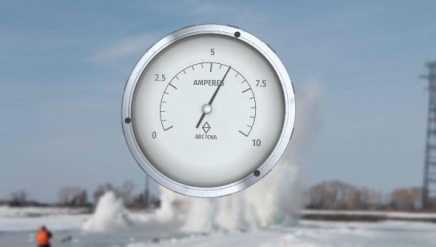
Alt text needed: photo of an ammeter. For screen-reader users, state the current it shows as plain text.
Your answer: 6 A
